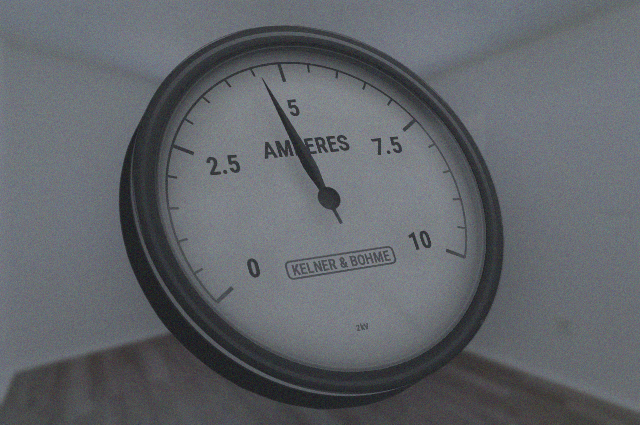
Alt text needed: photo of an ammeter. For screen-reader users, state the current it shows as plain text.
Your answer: 4.5 A
